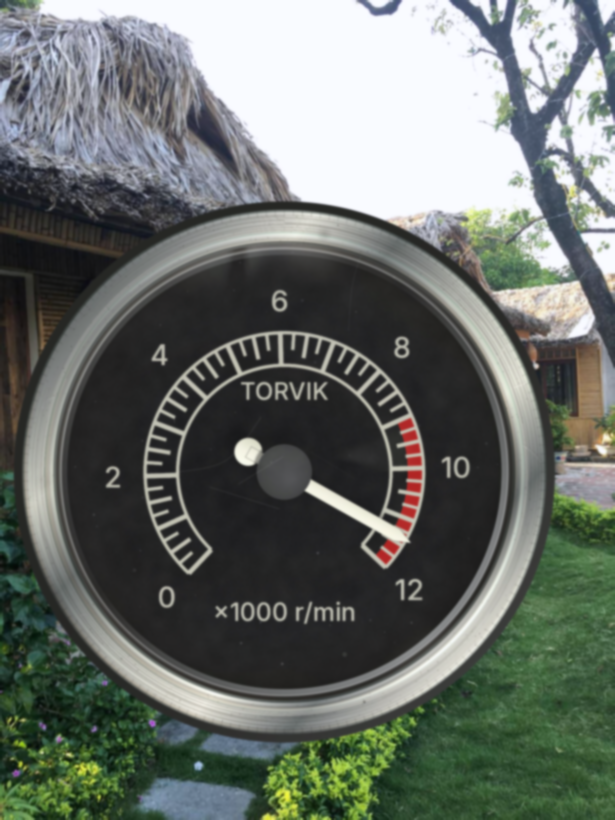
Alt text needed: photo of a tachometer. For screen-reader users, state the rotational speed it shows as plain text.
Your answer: 11375 rpm
